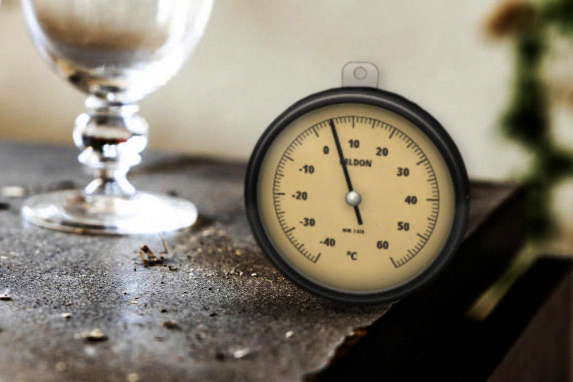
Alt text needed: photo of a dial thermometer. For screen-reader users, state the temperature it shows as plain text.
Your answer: 5 °C
